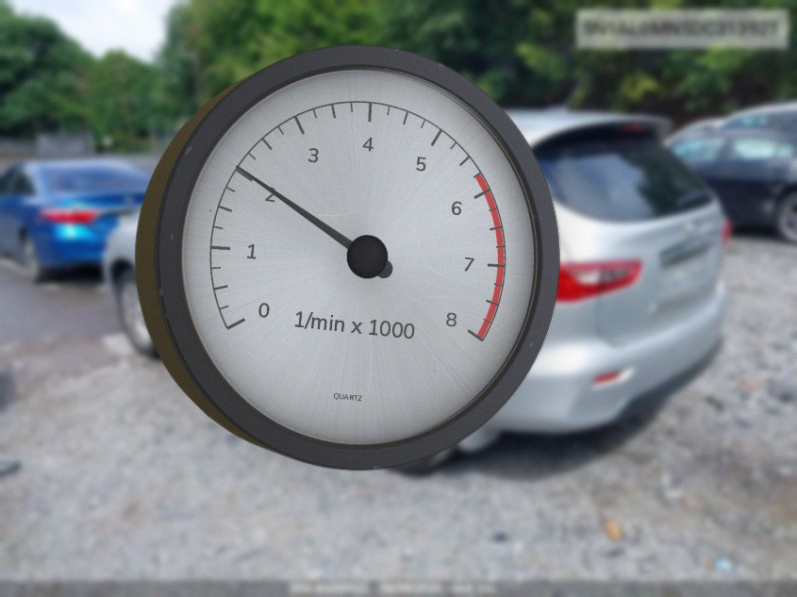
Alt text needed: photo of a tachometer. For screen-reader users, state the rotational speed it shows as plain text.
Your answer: 2000 rpm
